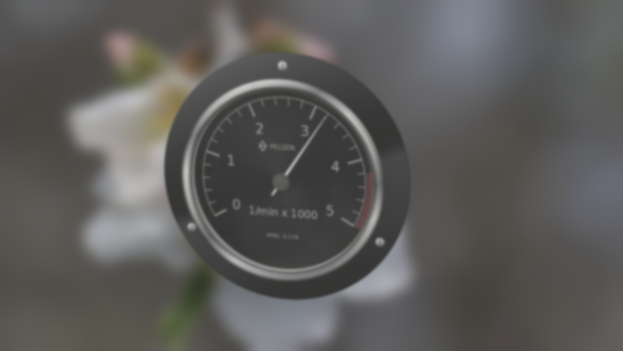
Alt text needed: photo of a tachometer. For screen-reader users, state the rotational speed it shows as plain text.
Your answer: 3200 rpm
